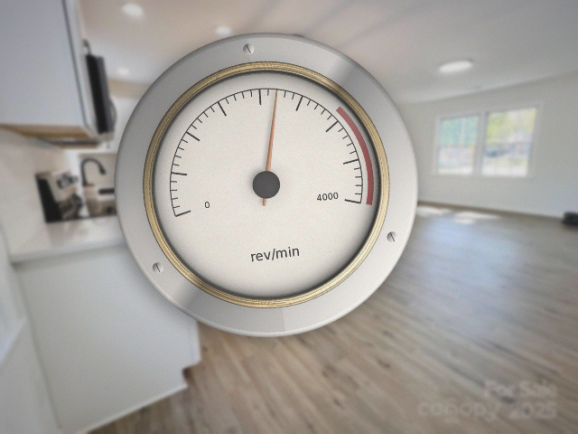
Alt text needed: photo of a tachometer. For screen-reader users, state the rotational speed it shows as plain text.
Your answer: 2200 rpm
